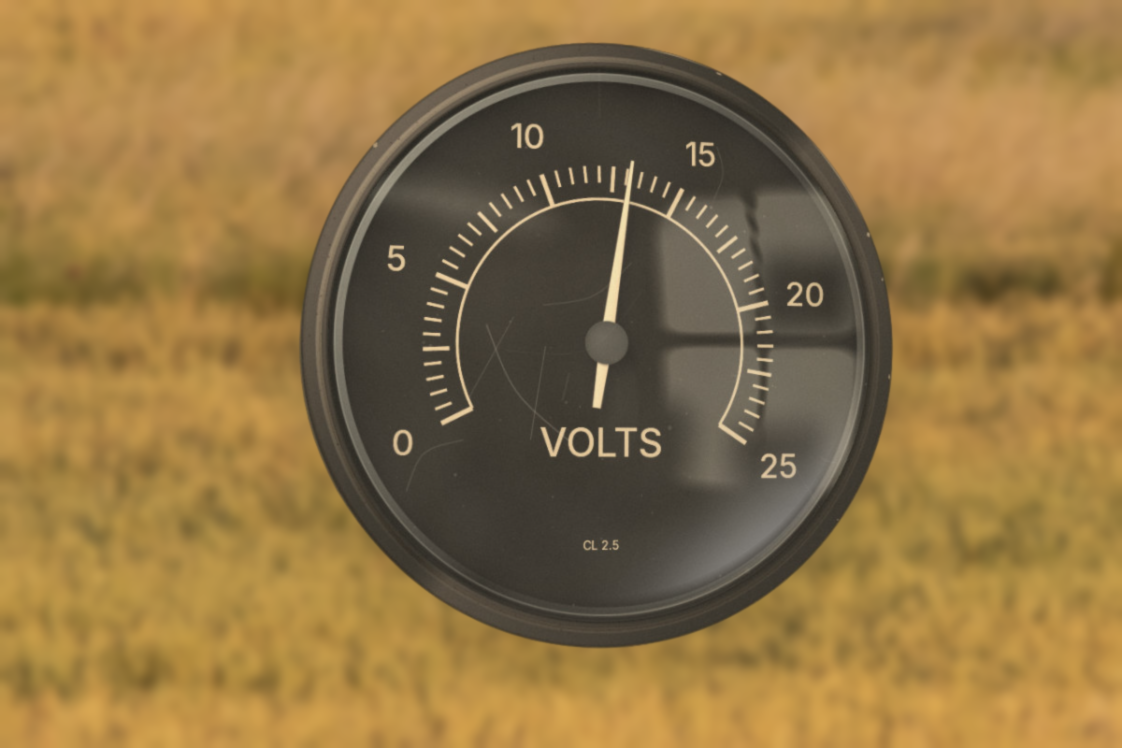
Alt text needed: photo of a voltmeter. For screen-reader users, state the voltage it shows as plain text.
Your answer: 13 V
